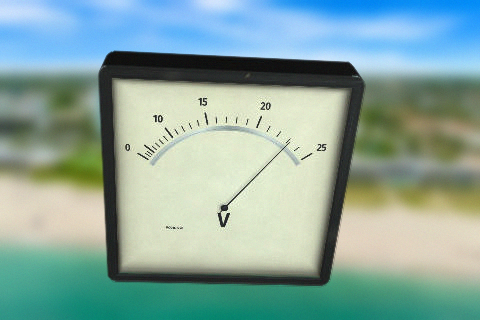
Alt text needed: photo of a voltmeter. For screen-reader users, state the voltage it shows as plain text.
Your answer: 23 V
